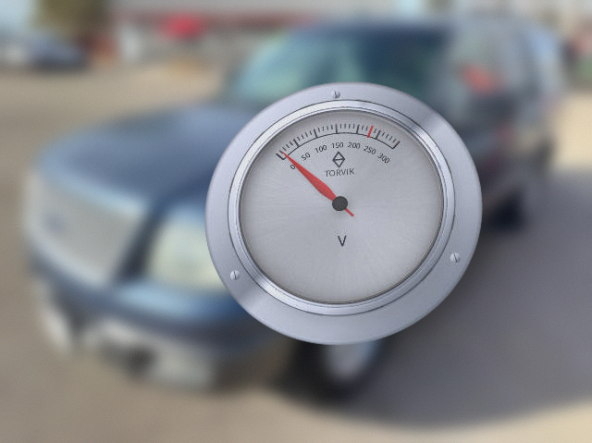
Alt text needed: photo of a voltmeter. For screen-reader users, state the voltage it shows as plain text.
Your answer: 10 V
